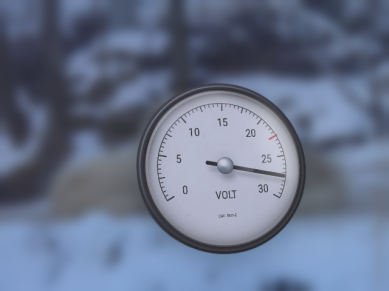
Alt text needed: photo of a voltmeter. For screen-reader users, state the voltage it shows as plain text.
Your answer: 27.5 V
